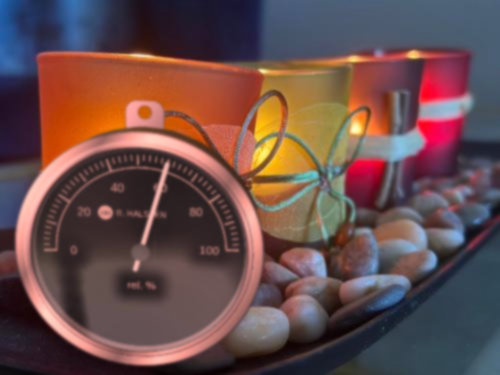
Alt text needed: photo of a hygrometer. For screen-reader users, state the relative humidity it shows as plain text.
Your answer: 60 %
